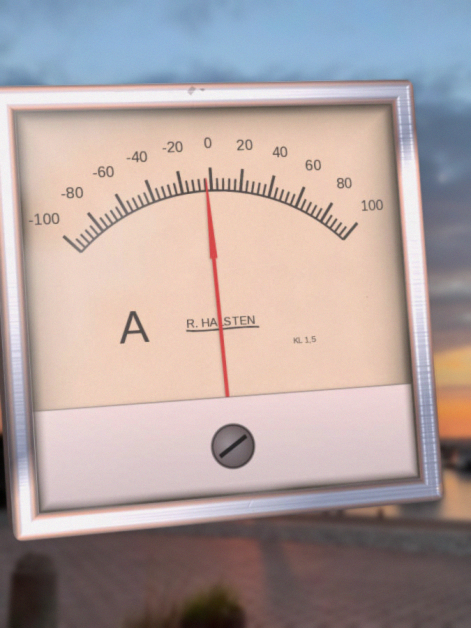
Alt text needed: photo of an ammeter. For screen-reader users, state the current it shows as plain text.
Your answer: -4 A
